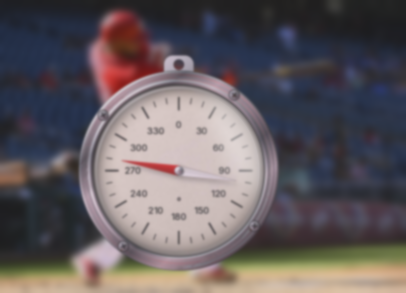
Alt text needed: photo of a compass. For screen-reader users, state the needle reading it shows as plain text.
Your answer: 280 °
